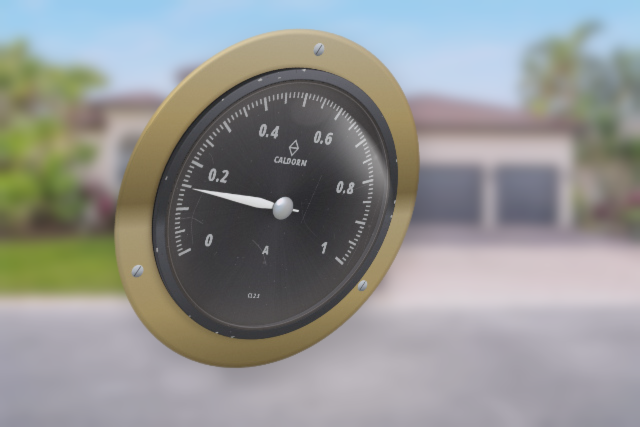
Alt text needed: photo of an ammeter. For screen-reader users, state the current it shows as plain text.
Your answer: 0.15 A
